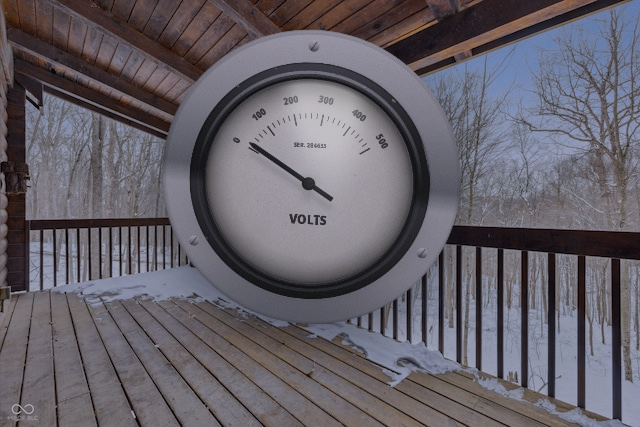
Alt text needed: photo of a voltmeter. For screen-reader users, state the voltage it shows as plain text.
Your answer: 20 V
